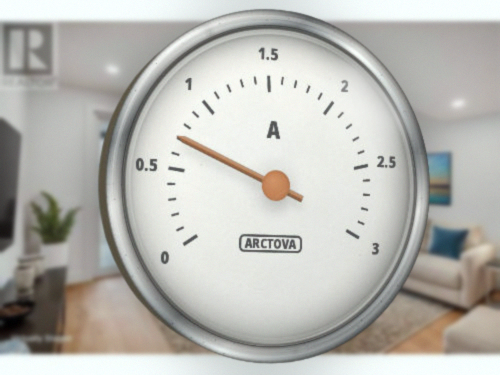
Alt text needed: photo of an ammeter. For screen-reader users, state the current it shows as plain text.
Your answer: 0.7 A
